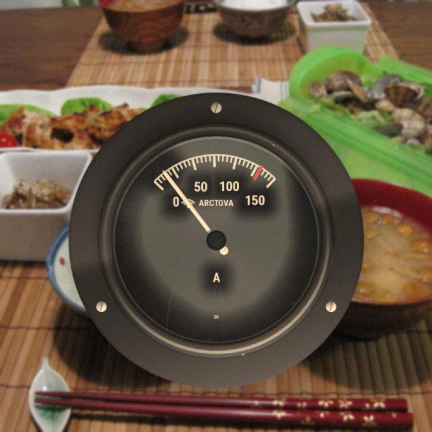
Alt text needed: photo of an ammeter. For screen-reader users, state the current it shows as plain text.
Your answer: 15 A
